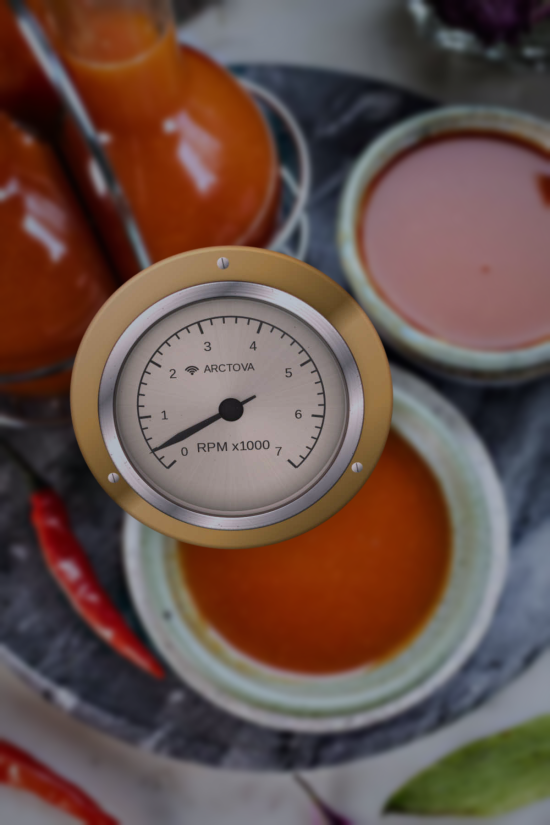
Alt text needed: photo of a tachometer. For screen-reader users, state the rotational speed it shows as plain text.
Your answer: 400 rpm
